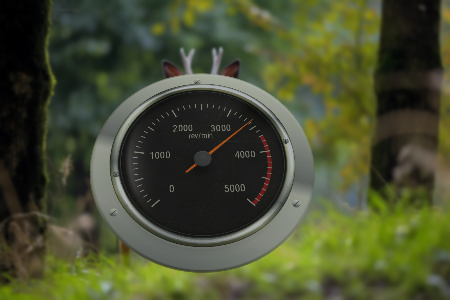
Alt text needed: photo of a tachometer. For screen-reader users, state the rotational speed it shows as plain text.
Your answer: 3400 rpm
